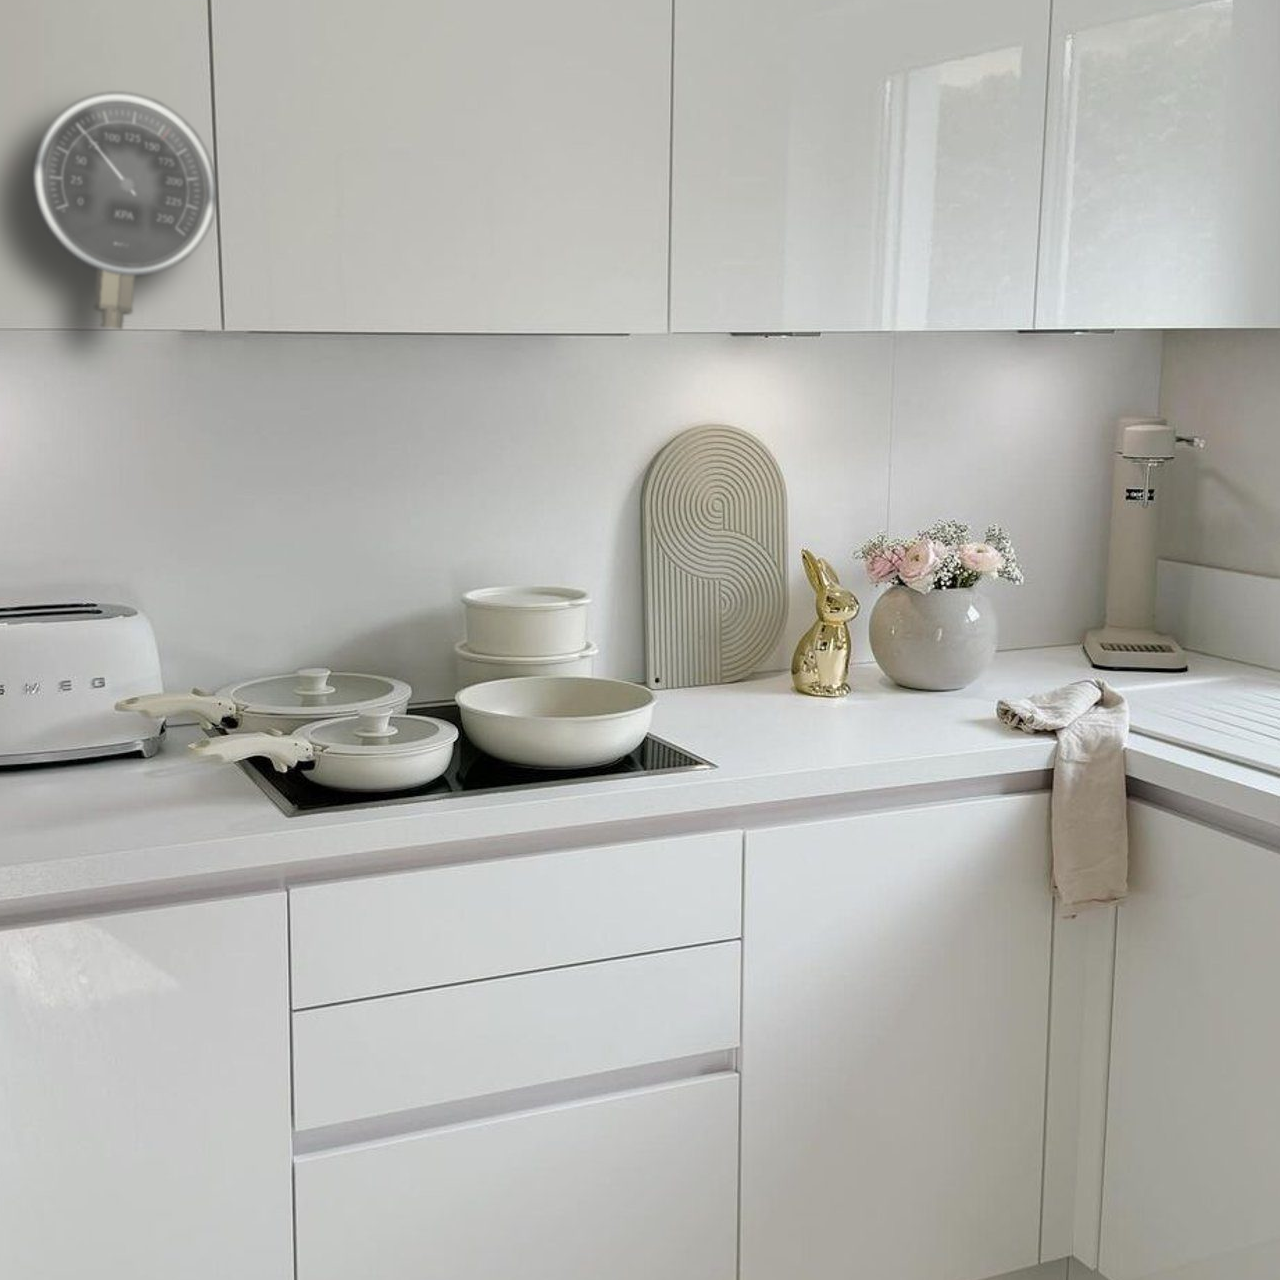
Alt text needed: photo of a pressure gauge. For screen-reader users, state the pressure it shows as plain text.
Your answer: 75 kPa
